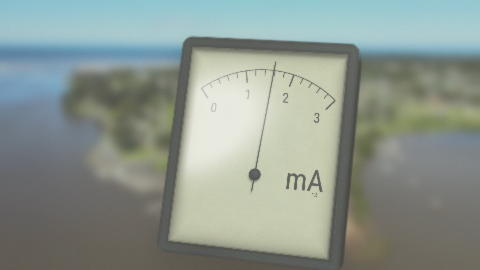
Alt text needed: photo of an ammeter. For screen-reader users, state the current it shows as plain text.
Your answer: 1.6 mA
